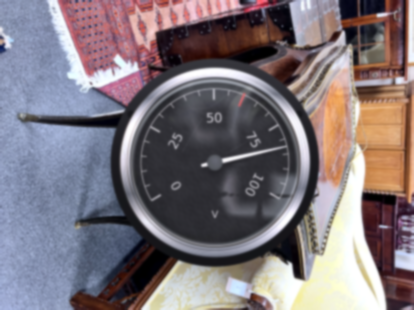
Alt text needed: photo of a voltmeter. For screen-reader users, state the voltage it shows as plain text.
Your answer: 82.5 V
